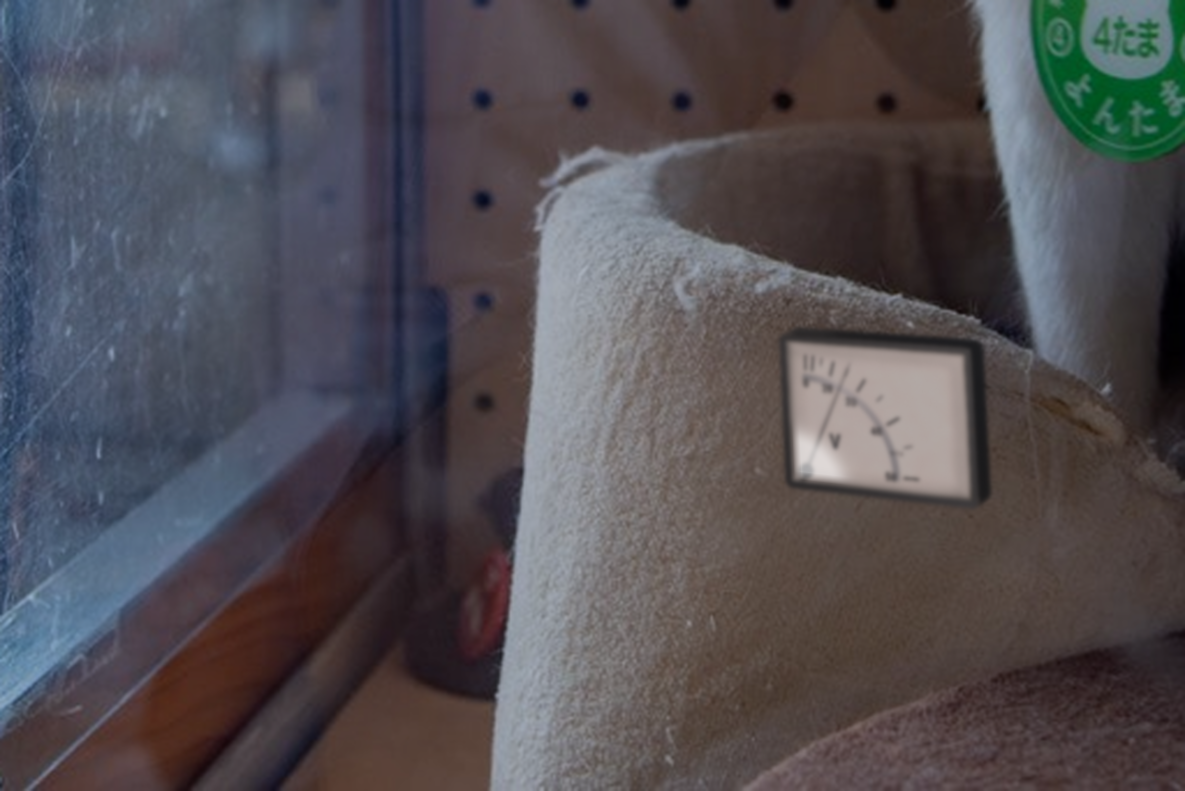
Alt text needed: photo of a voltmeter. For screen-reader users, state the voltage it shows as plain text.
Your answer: 25 V
